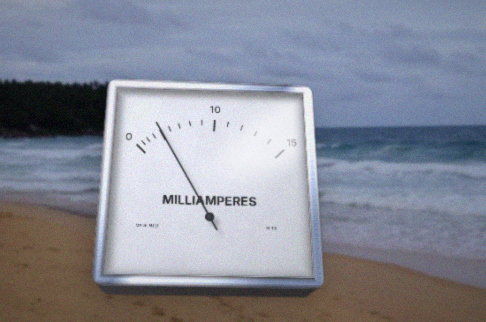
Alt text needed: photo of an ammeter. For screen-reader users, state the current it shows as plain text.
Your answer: 5 mA
